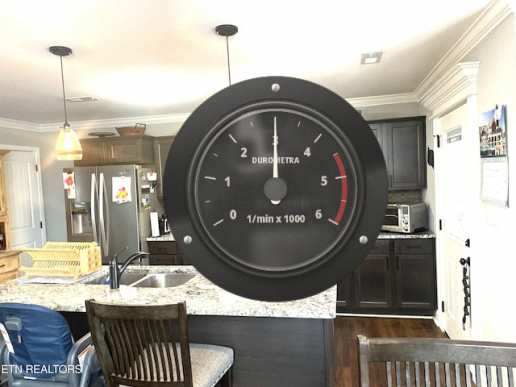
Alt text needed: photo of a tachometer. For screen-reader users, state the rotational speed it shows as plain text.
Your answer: 3000 rpm
